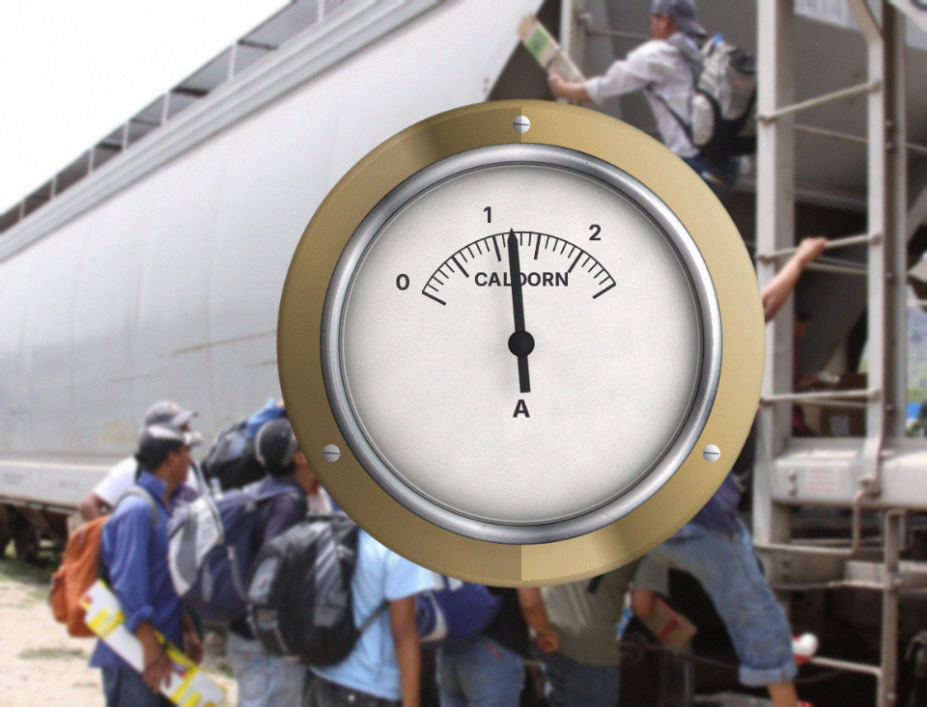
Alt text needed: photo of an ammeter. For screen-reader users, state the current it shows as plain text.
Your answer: 1.2 A
